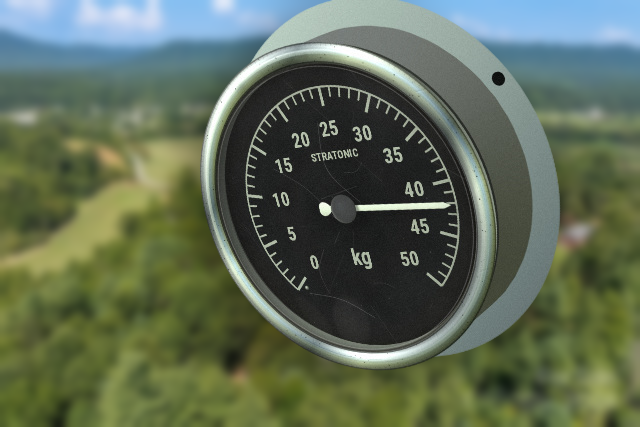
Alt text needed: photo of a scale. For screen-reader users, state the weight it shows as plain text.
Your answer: 42 kg
